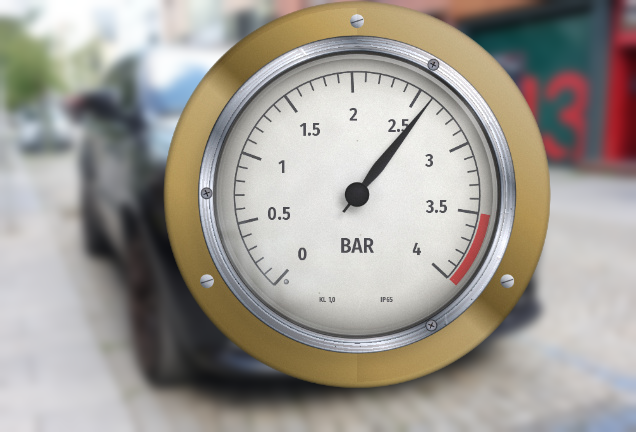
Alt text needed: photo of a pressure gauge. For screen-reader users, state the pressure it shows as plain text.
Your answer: 2.6 bar
